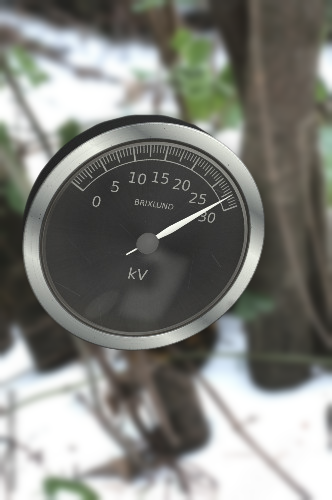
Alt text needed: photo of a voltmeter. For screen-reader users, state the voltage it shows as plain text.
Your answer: 27.5 kV
